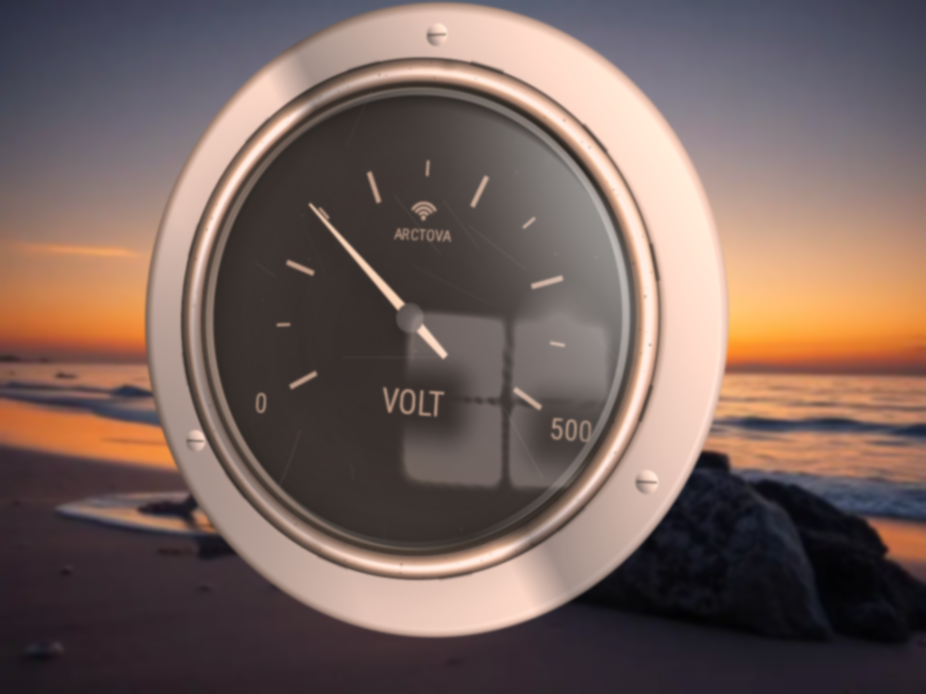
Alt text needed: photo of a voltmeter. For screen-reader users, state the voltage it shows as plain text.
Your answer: 150 V
